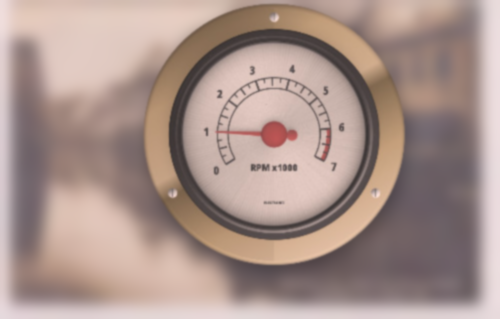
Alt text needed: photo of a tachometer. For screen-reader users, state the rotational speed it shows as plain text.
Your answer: 1000 rpm
